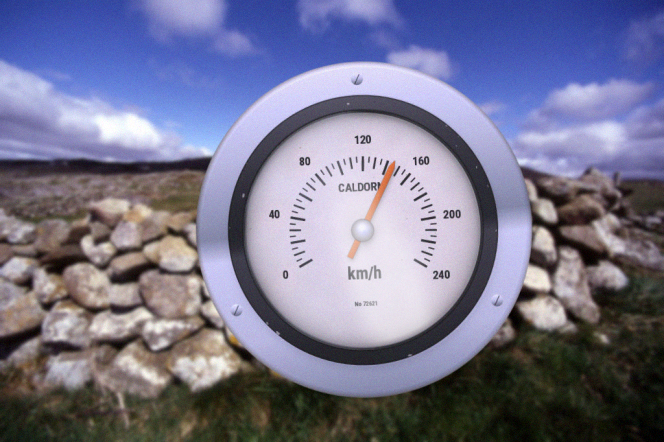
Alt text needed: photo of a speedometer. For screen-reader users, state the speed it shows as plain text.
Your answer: 145 km/h
